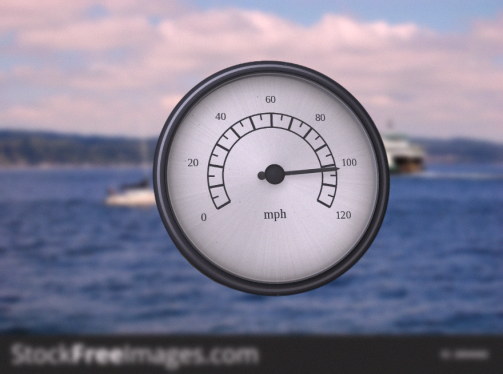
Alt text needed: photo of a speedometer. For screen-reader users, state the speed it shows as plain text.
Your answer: 102.5 mph
